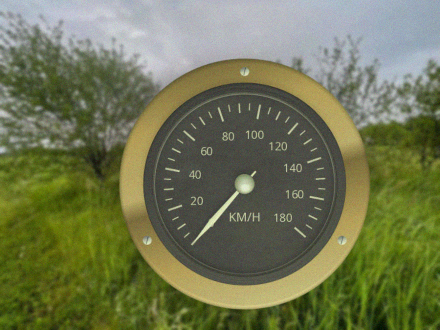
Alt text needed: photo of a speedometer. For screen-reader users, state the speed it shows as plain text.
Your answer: 0 km/h
